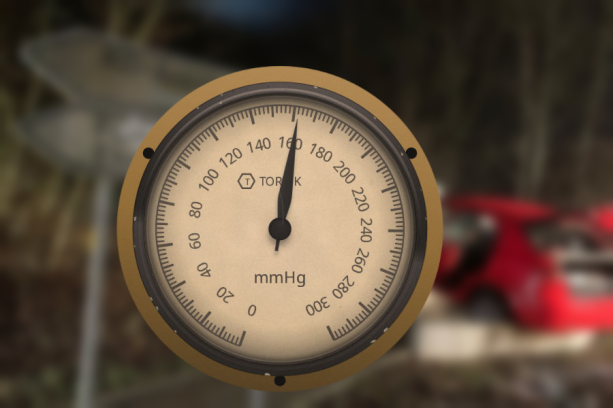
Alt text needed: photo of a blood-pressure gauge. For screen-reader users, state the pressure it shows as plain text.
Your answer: 162 mmHg
